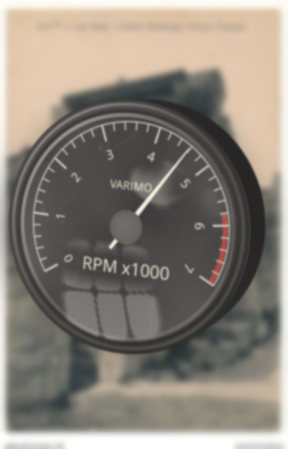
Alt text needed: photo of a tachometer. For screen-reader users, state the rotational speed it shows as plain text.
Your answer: 4600 rpm
